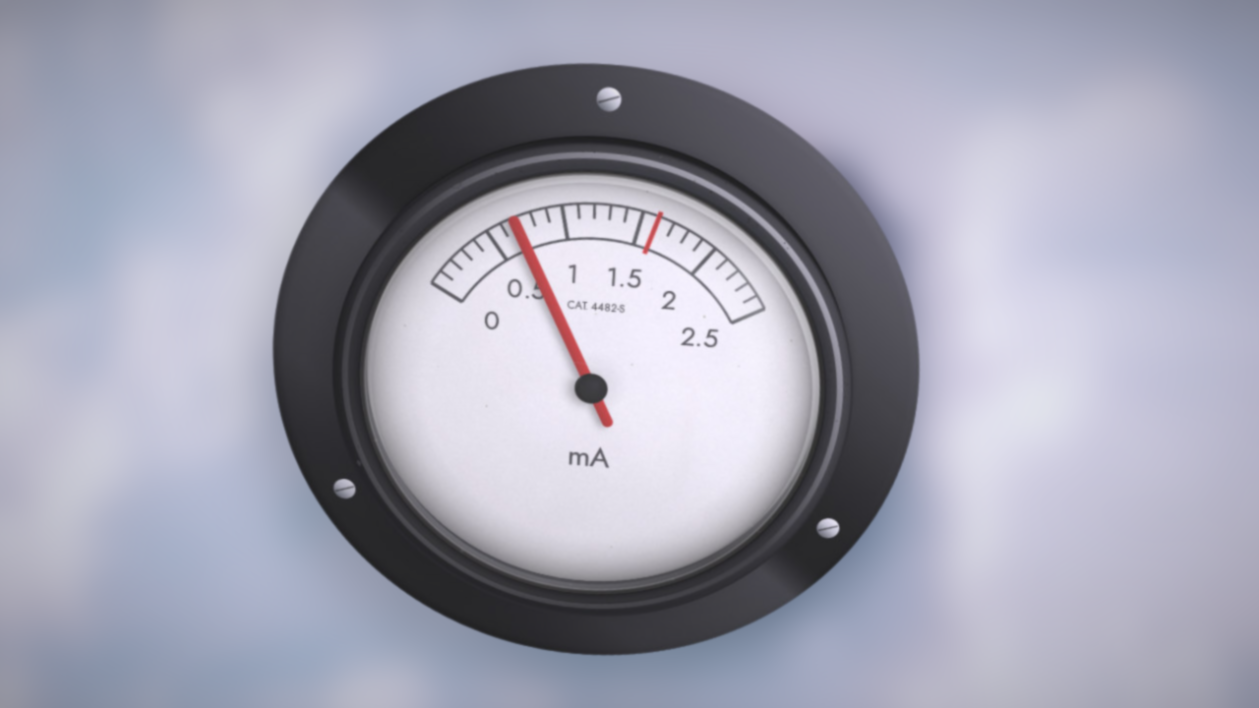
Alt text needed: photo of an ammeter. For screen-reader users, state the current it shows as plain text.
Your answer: 0.7 mA
